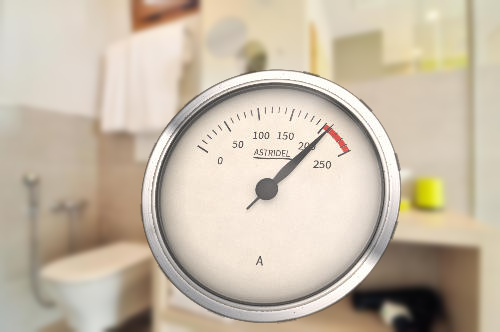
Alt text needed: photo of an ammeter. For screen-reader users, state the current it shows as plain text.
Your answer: 210 A
